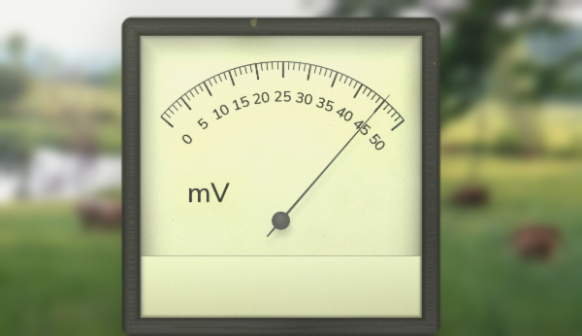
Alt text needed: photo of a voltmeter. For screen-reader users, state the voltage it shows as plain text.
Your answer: 45 mV
